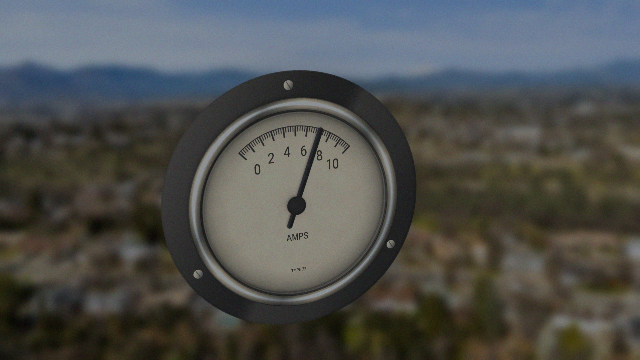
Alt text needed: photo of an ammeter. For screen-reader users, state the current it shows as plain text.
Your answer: 7 A
